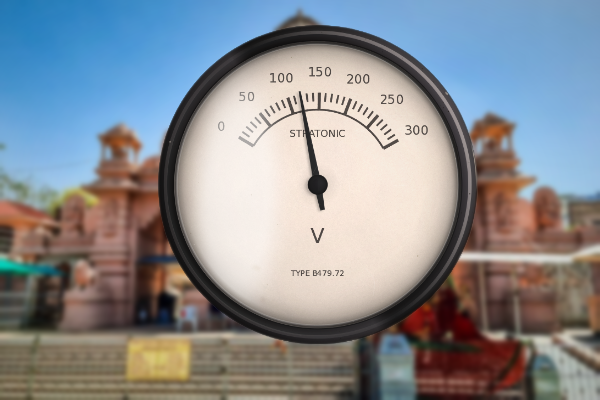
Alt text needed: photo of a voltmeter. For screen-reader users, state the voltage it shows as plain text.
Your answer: 120 V
